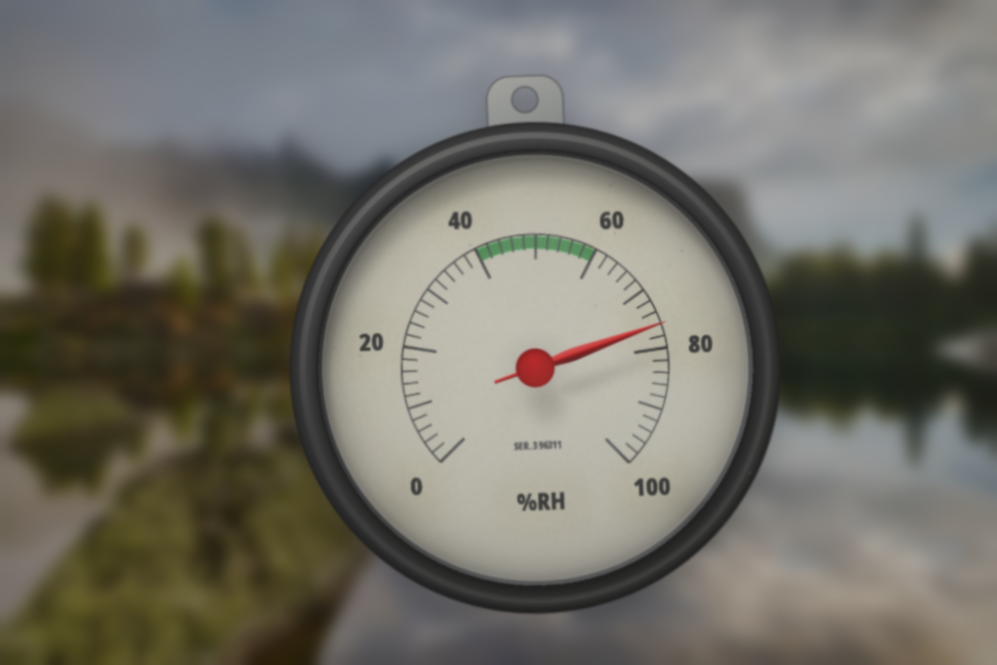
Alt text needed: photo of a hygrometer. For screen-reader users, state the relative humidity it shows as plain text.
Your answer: 76 %
